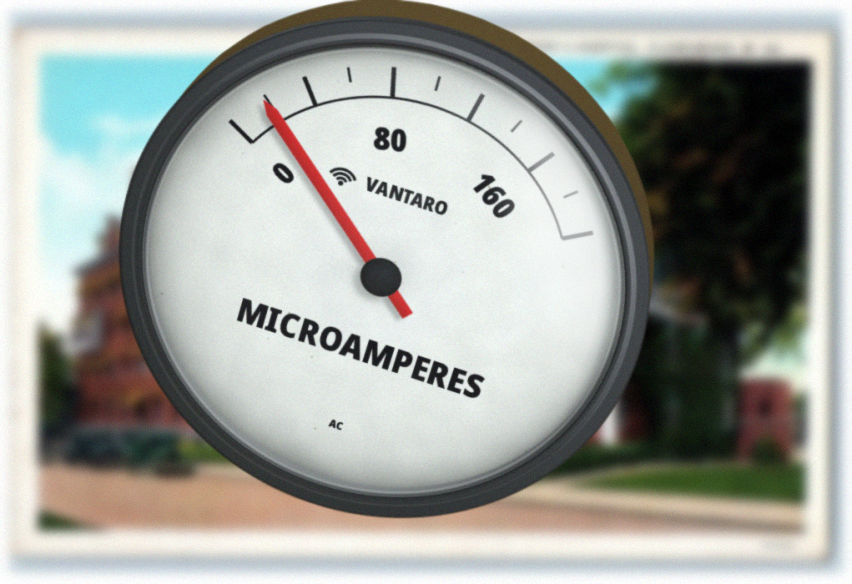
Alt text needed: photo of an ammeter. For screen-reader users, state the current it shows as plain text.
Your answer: 20 µA
